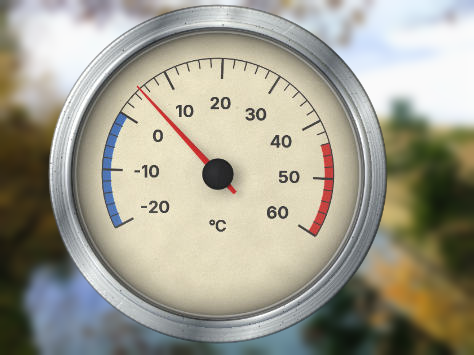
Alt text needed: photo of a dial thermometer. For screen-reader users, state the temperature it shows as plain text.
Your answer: 5 °C
